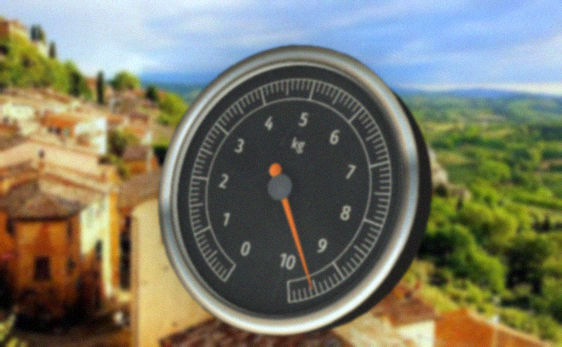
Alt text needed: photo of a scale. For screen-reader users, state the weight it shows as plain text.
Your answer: 9.5 kg
